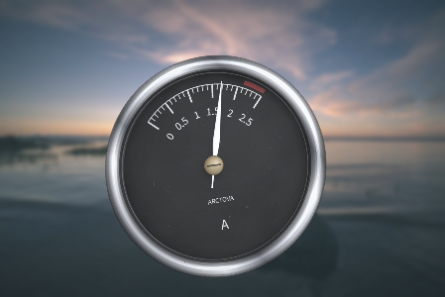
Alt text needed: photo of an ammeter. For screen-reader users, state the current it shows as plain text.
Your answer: 1.7 A
